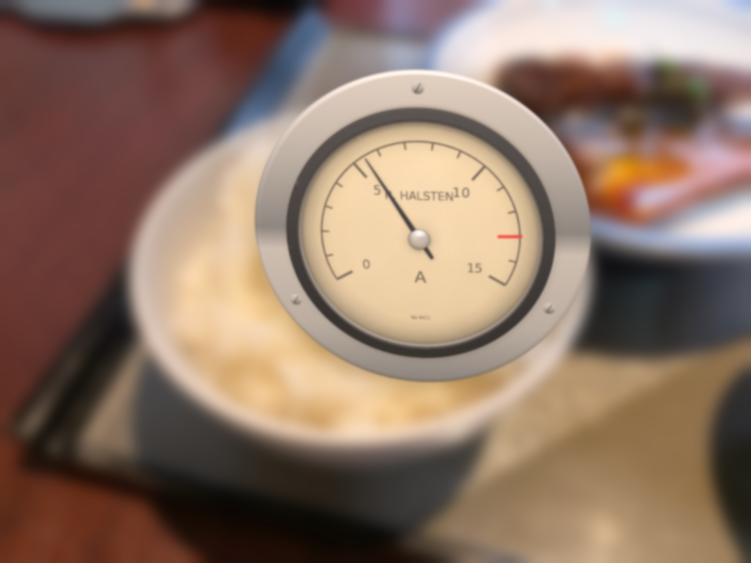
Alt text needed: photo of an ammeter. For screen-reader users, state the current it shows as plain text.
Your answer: 5.5 A
